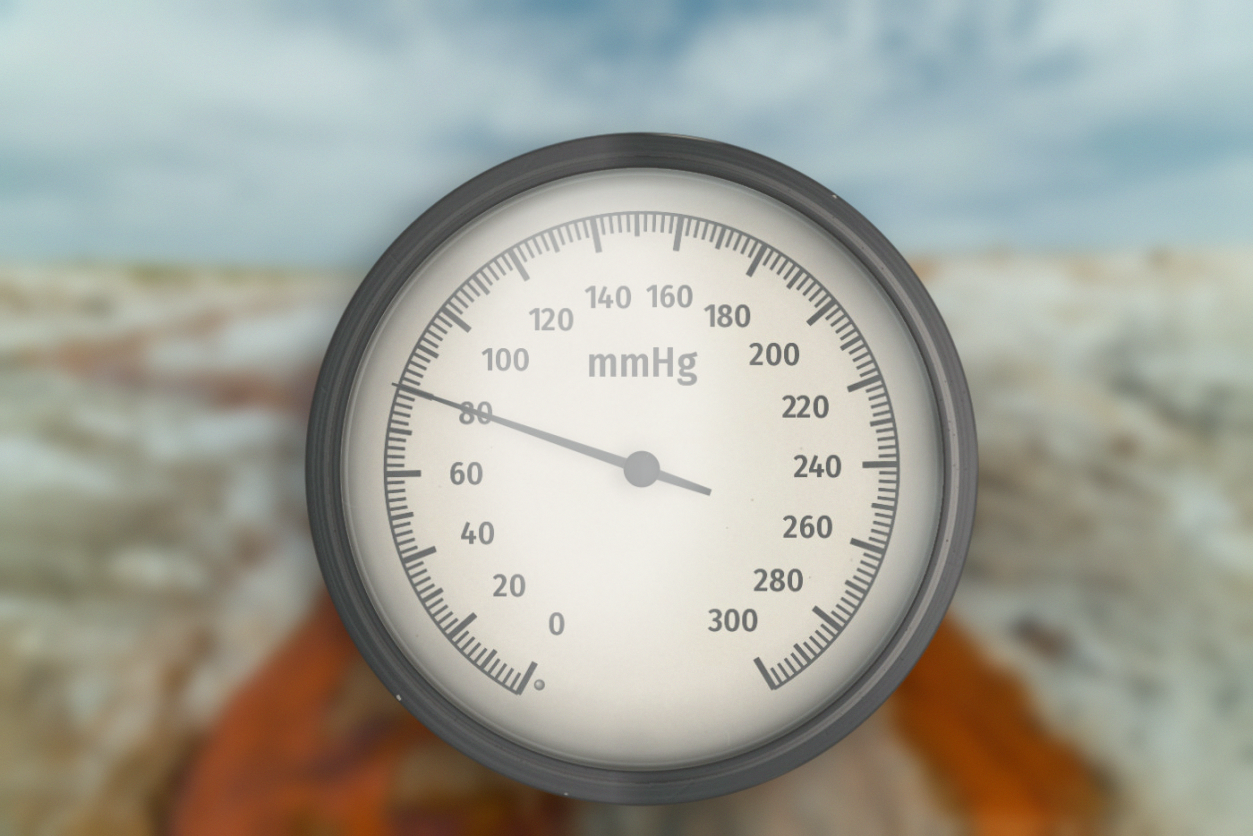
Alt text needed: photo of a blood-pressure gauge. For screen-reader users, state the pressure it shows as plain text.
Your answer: 80 mmHg
